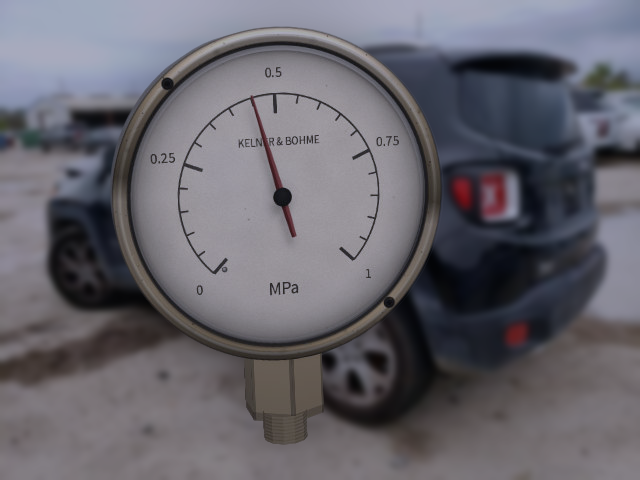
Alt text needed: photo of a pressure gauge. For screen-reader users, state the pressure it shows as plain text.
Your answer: 0.45 MPa
